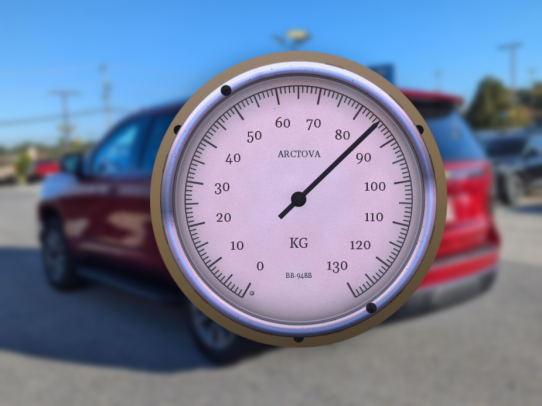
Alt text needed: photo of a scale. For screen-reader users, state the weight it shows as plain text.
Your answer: 85 kg
